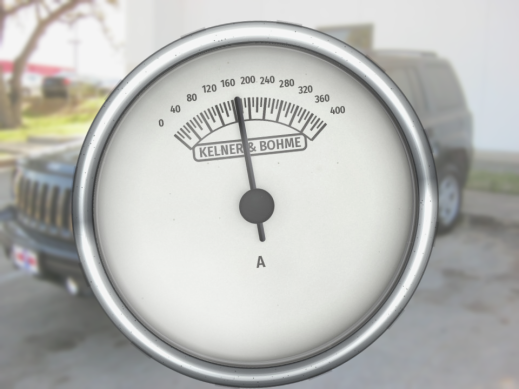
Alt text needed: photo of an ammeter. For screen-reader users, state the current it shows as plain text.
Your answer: 170 A
